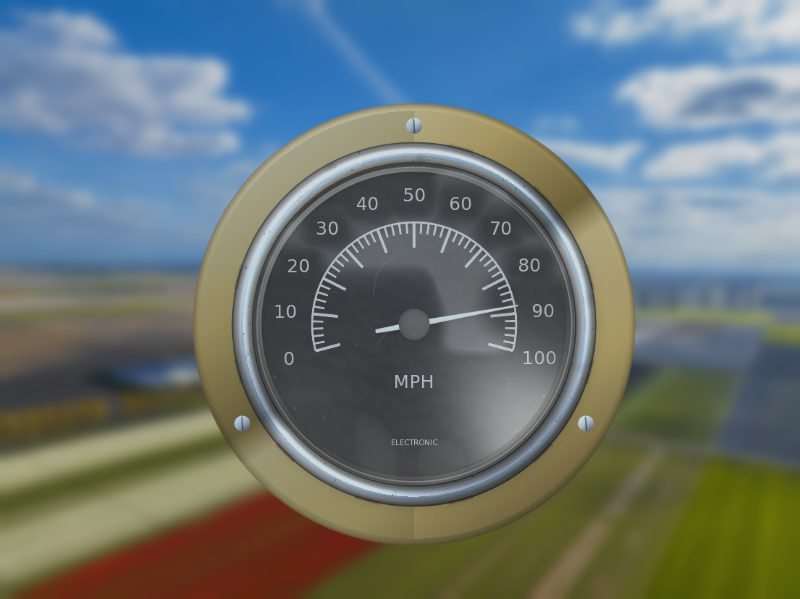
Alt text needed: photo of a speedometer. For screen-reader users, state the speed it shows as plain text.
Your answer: 88 mph
